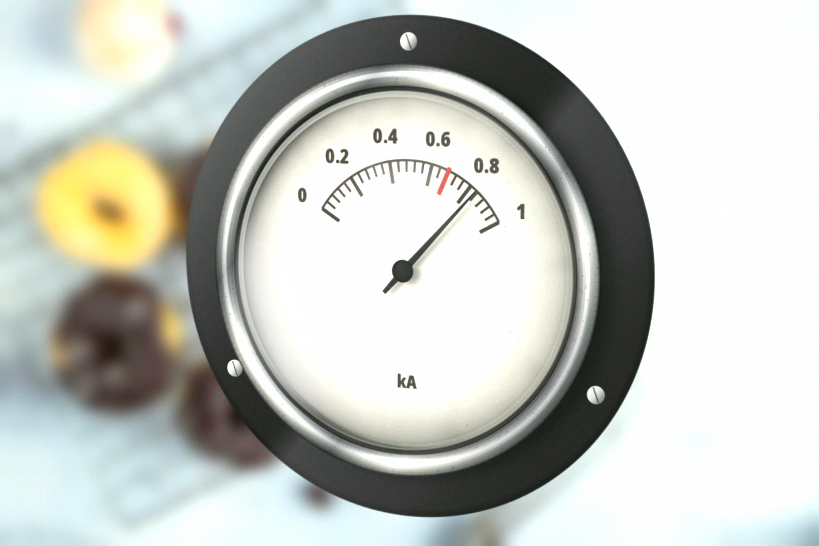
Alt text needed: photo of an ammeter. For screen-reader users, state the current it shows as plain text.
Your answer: 0.84 kA
